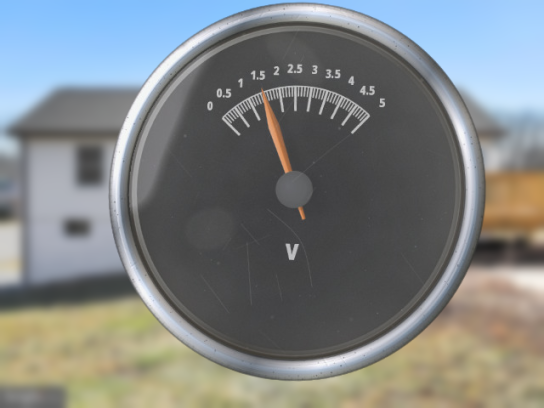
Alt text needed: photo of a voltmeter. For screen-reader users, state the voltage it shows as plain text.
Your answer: 1.5 V
